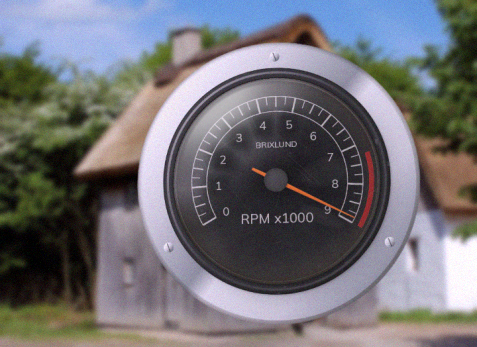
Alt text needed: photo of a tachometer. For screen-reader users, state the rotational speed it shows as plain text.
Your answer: 8875 rpm
